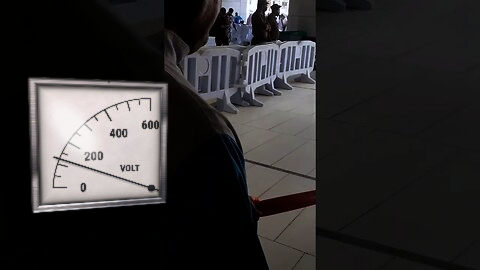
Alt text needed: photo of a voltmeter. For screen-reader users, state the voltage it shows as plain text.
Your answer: 125 V
